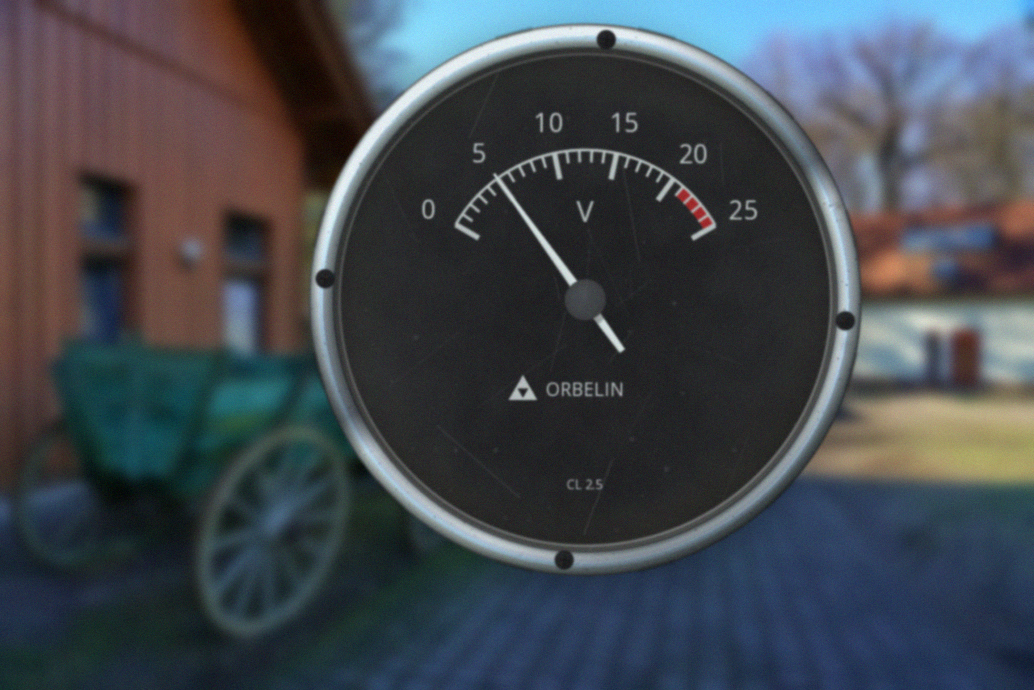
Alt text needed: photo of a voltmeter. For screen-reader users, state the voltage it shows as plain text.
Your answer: 5 V
